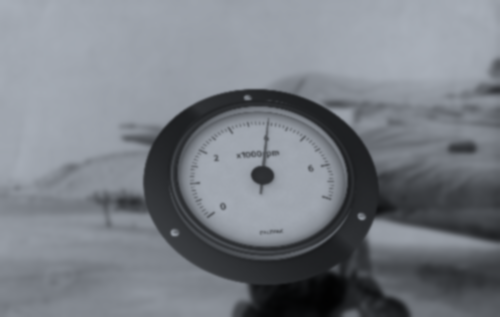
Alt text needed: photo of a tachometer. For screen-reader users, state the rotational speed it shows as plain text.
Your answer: 4000 rpm
